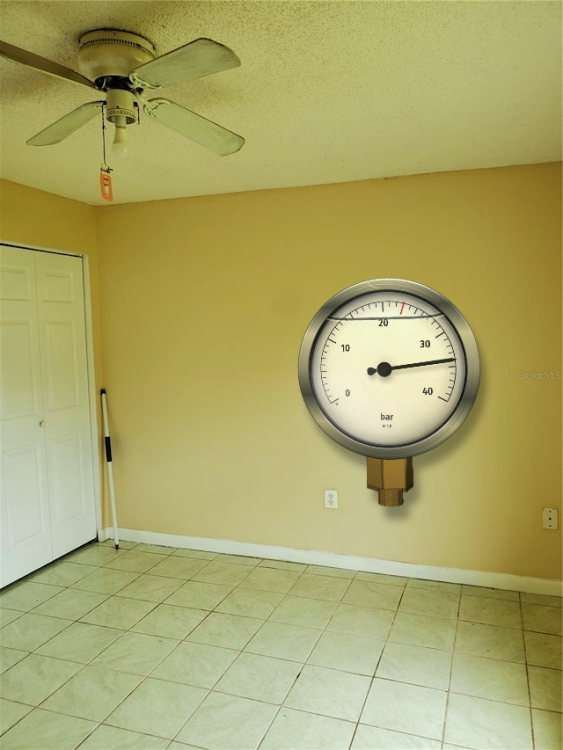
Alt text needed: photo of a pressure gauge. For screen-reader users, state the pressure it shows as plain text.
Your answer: 34 bar
